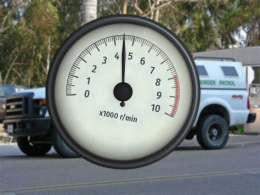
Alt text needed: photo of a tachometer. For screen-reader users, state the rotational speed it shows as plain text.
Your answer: 4500 rpm
